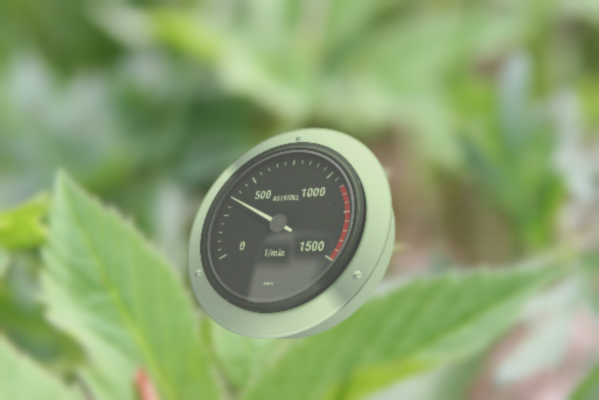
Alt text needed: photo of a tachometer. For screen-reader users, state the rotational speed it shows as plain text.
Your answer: 350 rpm
